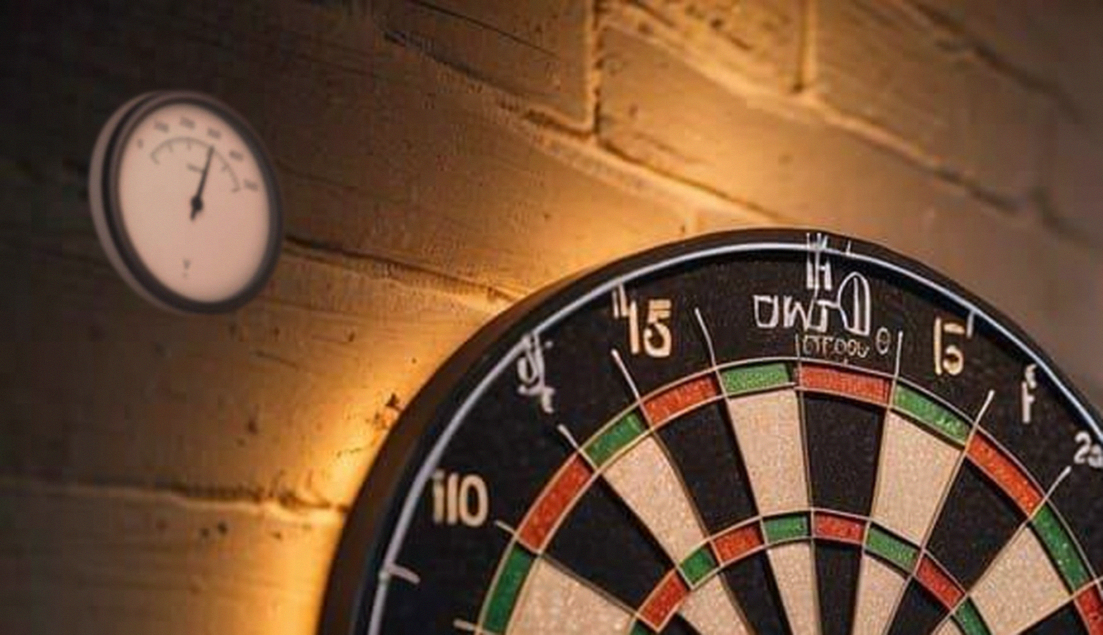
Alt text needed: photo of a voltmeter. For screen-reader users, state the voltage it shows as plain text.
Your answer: 300 V
